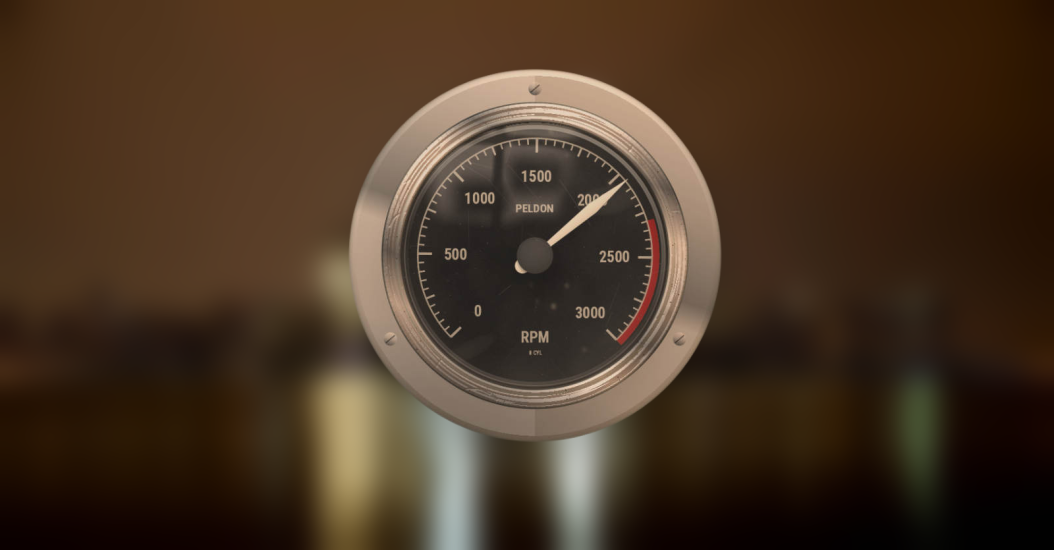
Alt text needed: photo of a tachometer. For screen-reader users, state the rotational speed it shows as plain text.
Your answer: 2050 rpm
